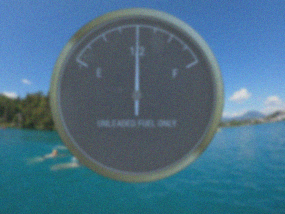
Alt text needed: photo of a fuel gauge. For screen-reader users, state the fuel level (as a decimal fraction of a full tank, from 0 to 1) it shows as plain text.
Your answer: 0.5
